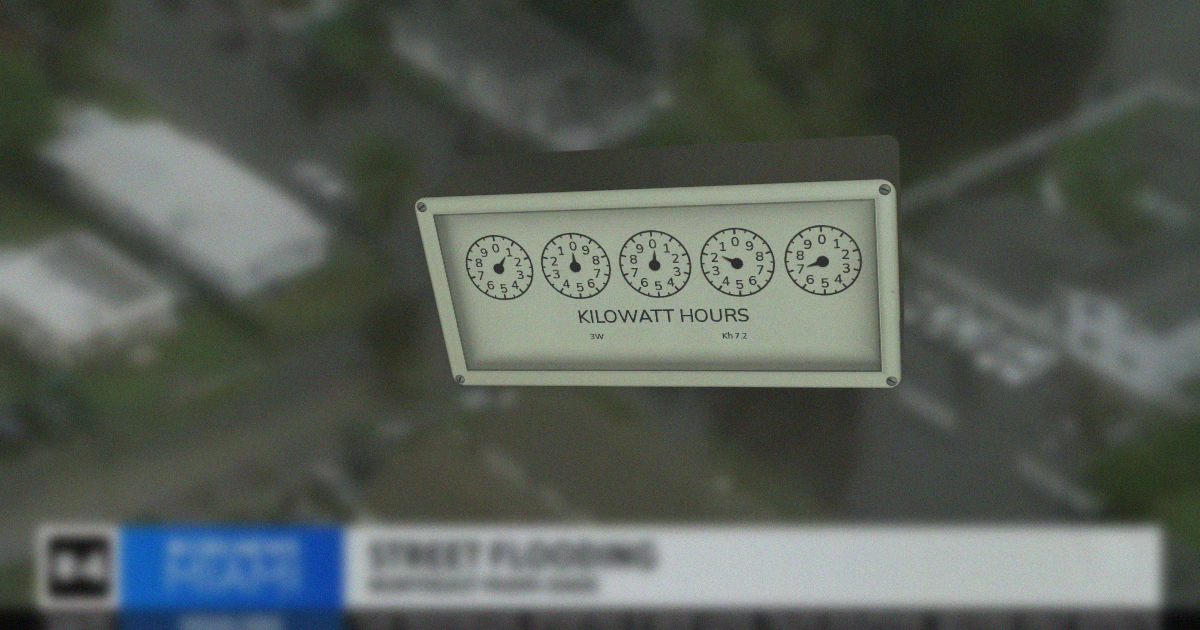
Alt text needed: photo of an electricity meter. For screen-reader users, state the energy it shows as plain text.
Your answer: 10017 kWh
